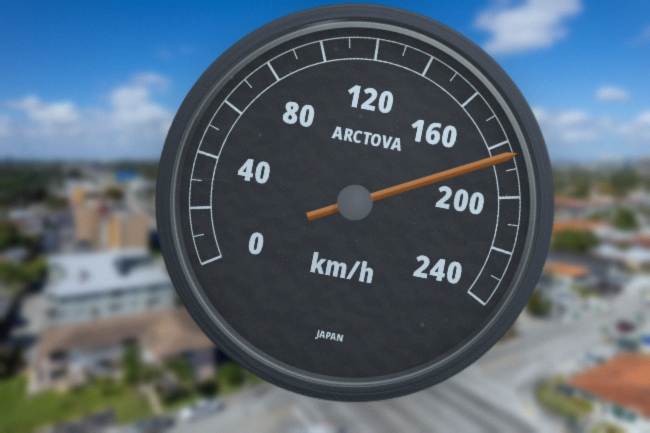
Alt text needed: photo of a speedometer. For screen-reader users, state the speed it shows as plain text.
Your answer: 185 km/h
